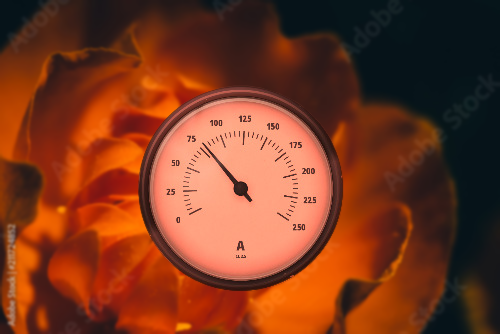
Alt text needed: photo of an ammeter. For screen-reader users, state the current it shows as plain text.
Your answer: 80 A
